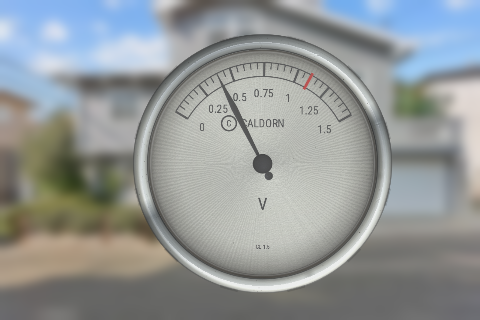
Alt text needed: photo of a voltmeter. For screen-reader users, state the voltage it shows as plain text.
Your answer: 0.4 V
